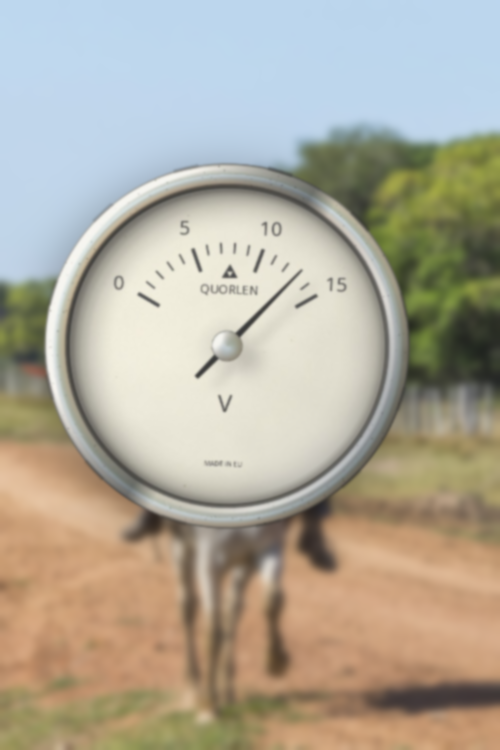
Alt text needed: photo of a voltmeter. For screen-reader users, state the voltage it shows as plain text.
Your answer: 13 V
